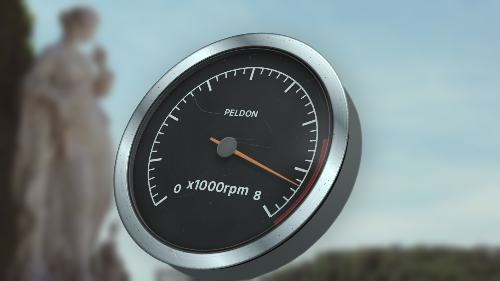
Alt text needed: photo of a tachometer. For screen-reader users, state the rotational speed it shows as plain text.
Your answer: 7300 rpm
